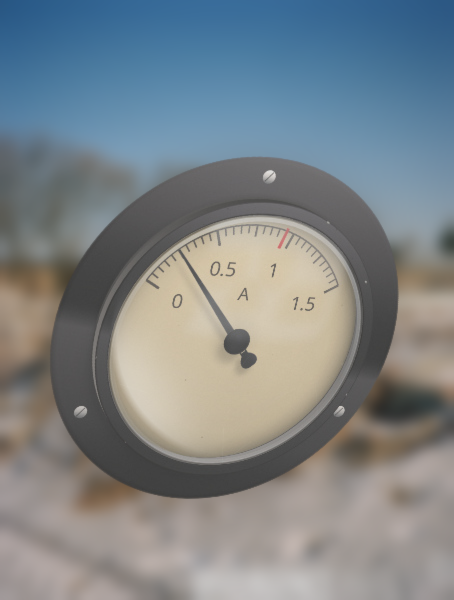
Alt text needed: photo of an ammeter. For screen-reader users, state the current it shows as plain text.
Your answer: 0.25 A
